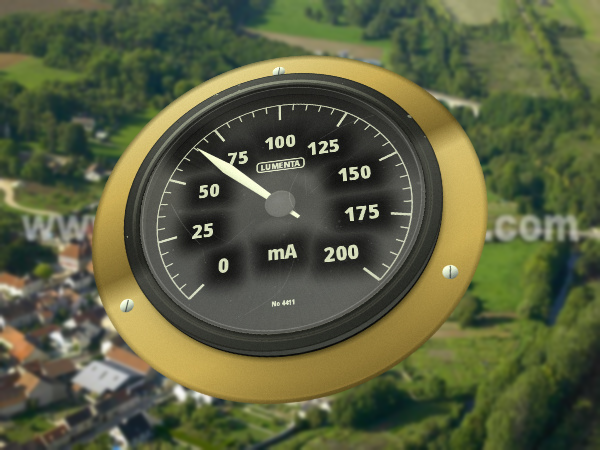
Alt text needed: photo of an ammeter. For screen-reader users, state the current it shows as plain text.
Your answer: 65 mA
